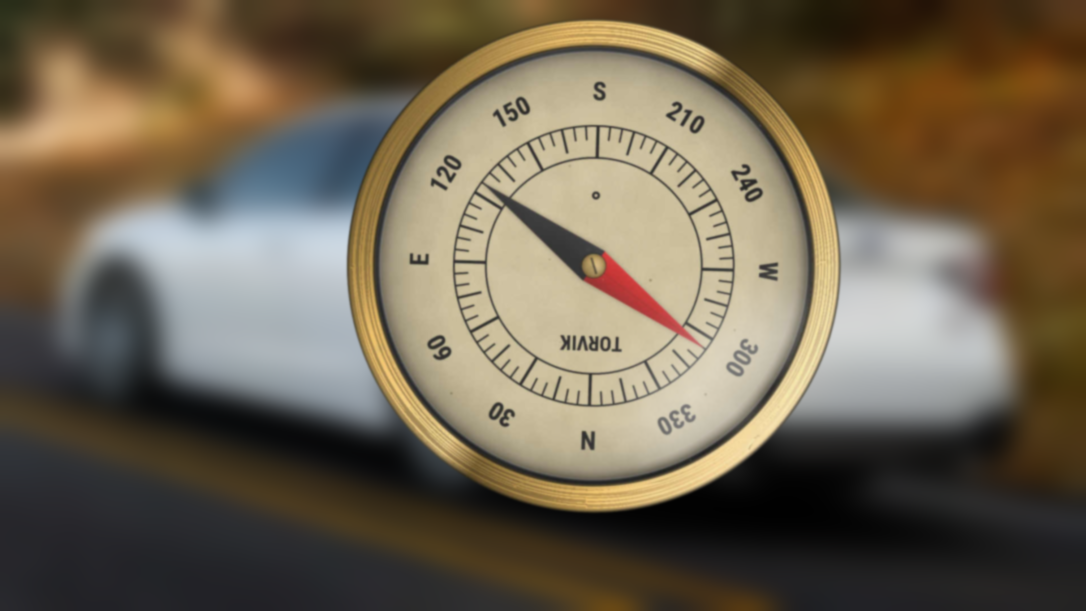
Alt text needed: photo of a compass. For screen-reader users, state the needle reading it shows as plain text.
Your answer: 305 °
